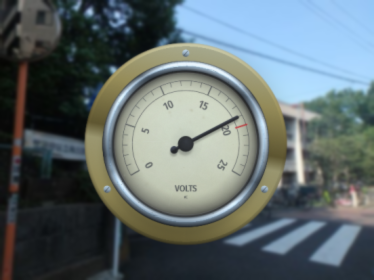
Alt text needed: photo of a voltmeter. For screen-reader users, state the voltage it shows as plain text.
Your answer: 19 V
